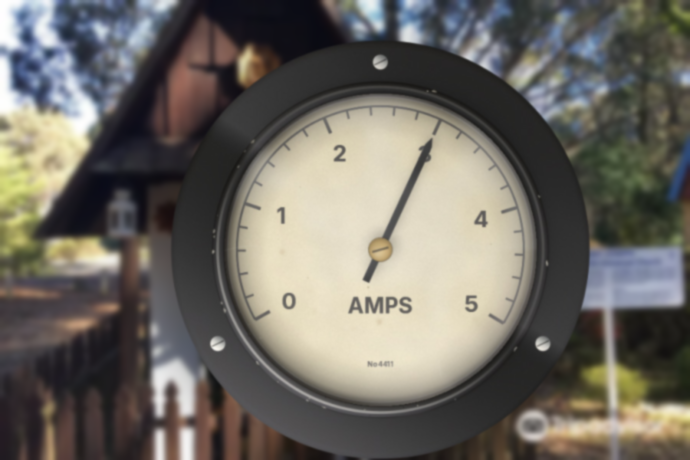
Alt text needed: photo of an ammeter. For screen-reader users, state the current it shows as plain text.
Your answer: 3 A
